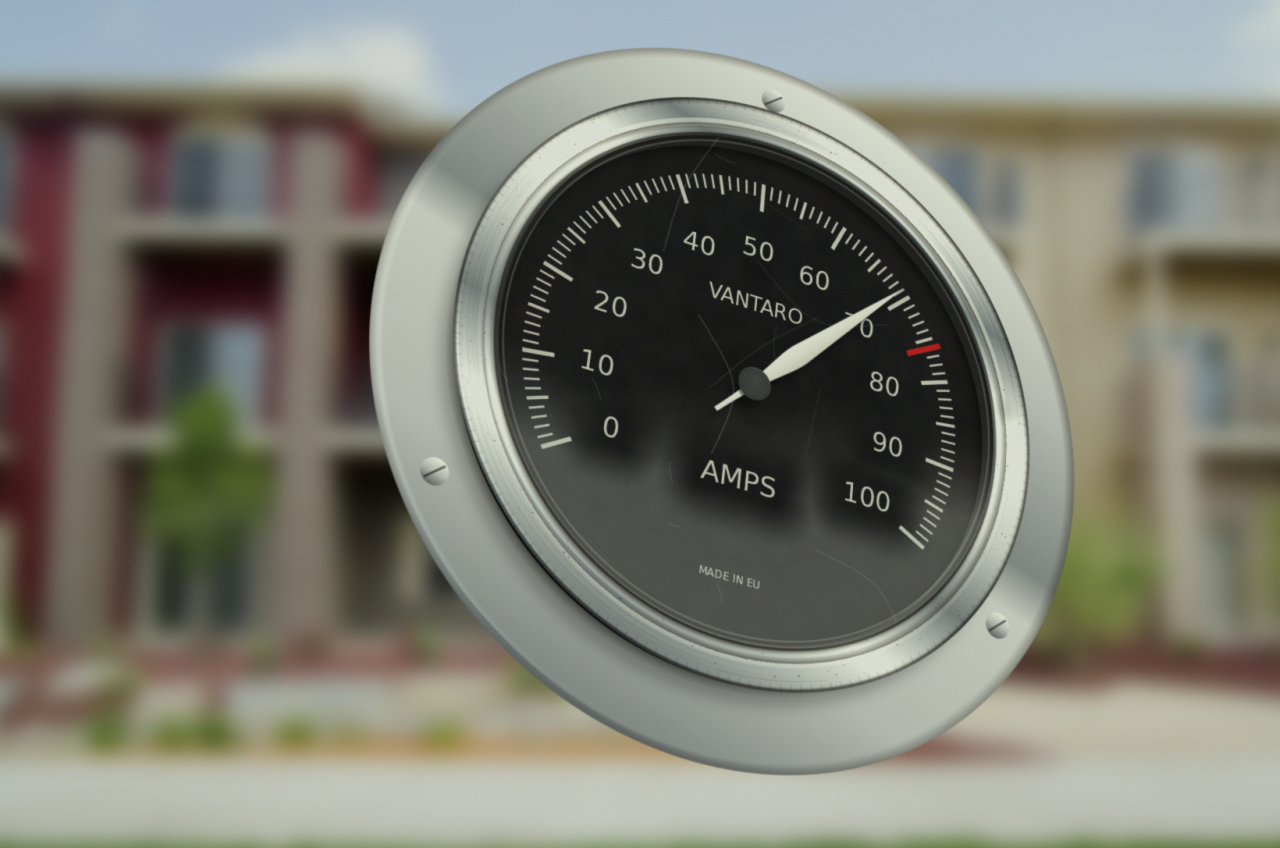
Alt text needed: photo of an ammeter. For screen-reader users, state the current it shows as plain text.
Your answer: 69 A
